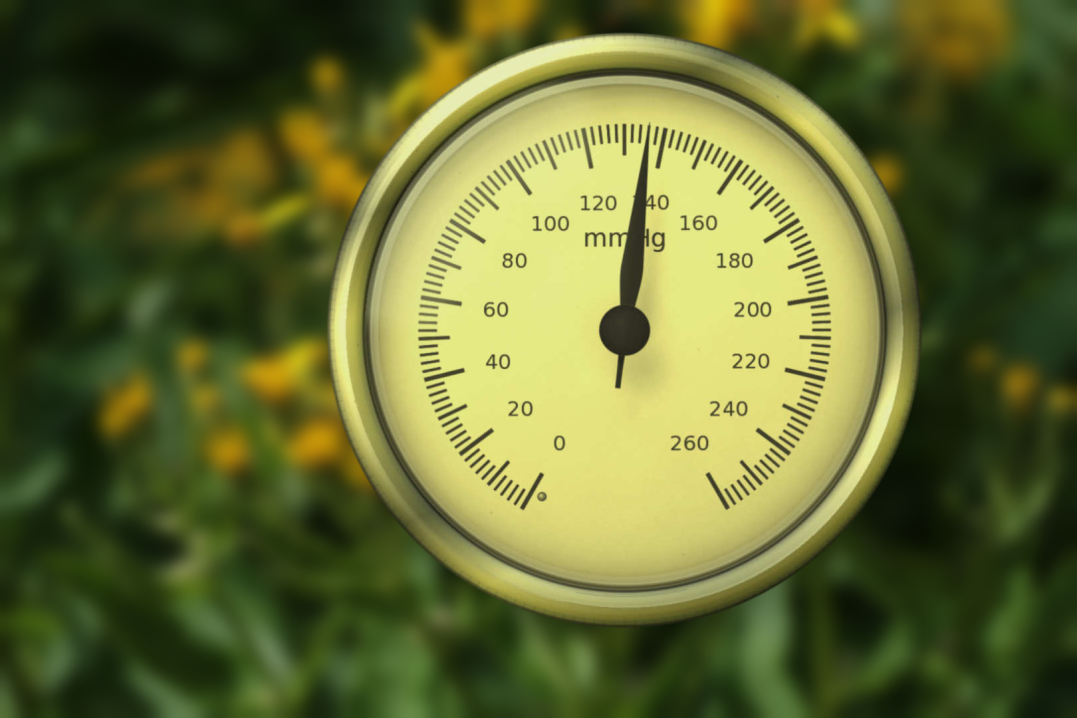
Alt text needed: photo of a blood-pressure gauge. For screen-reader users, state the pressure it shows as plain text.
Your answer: 136 mmHg
